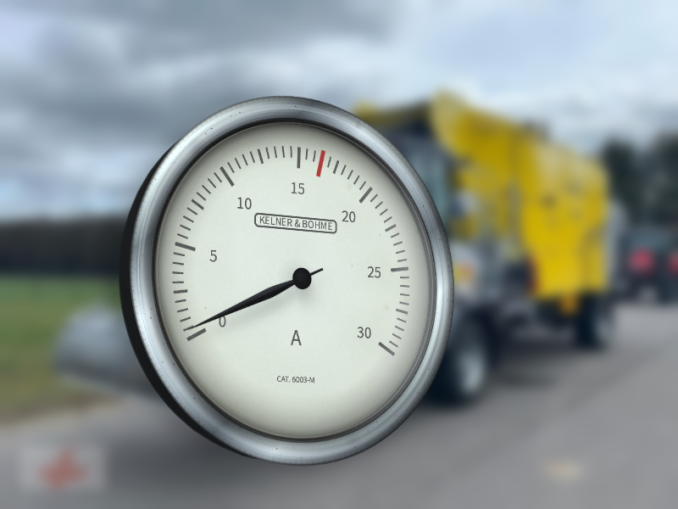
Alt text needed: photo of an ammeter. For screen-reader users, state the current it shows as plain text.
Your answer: 0.5 A
